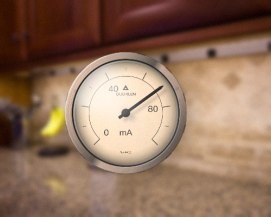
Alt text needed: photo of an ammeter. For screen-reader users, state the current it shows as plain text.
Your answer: 70 mA
